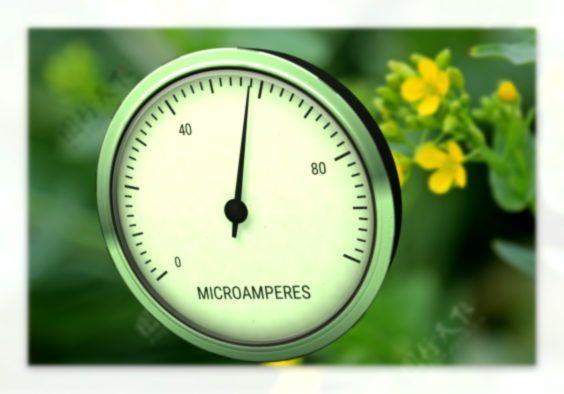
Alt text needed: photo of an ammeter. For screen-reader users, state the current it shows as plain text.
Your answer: 58 µA
